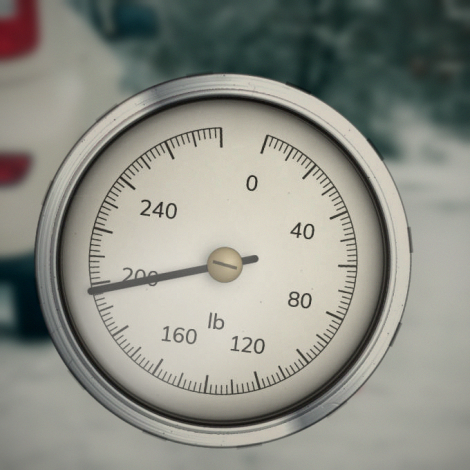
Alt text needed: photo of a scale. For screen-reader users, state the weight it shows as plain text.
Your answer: 198 lb
